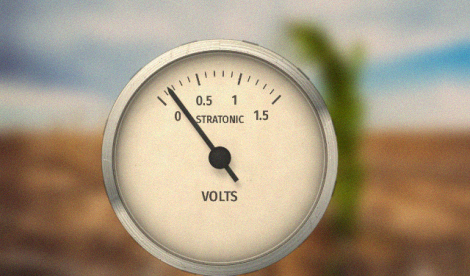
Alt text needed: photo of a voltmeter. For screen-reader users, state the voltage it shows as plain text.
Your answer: 0.15 V
